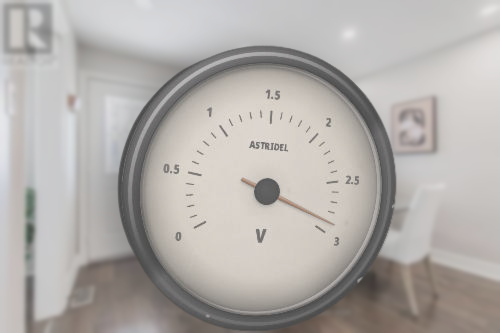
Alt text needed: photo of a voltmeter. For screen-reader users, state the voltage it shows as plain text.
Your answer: 2.9 V
